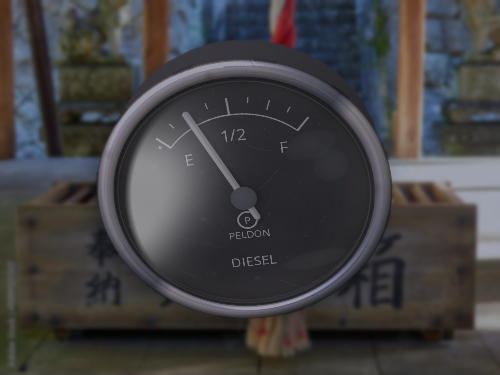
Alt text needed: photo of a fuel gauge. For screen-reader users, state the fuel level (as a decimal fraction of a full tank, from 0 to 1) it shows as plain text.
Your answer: 0.25
